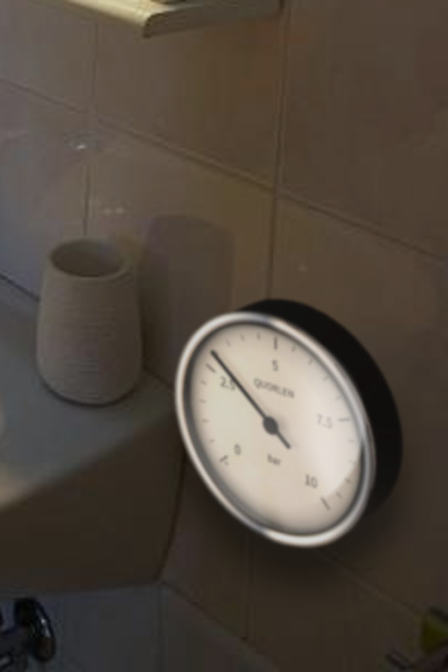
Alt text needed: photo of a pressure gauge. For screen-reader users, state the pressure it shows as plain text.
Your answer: 3 bar
